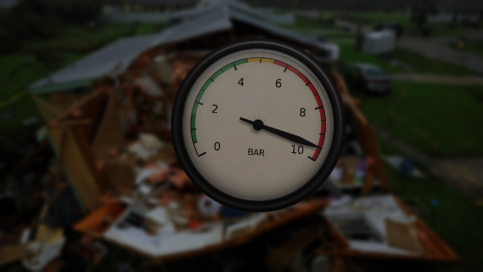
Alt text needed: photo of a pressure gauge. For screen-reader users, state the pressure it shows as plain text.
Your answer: 9.5 bar
